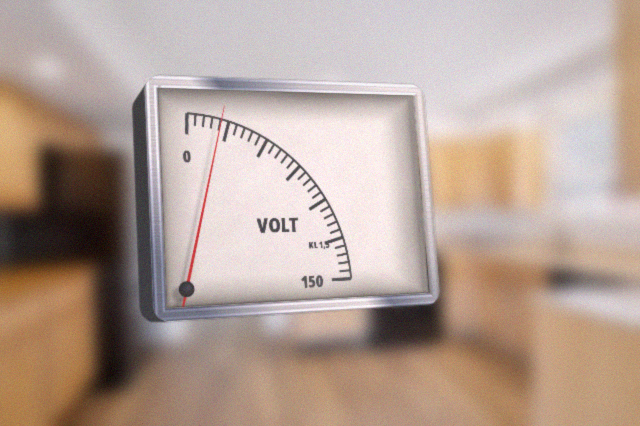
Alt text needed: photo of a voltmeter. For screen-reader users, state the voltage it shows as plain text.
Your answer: 20 V
